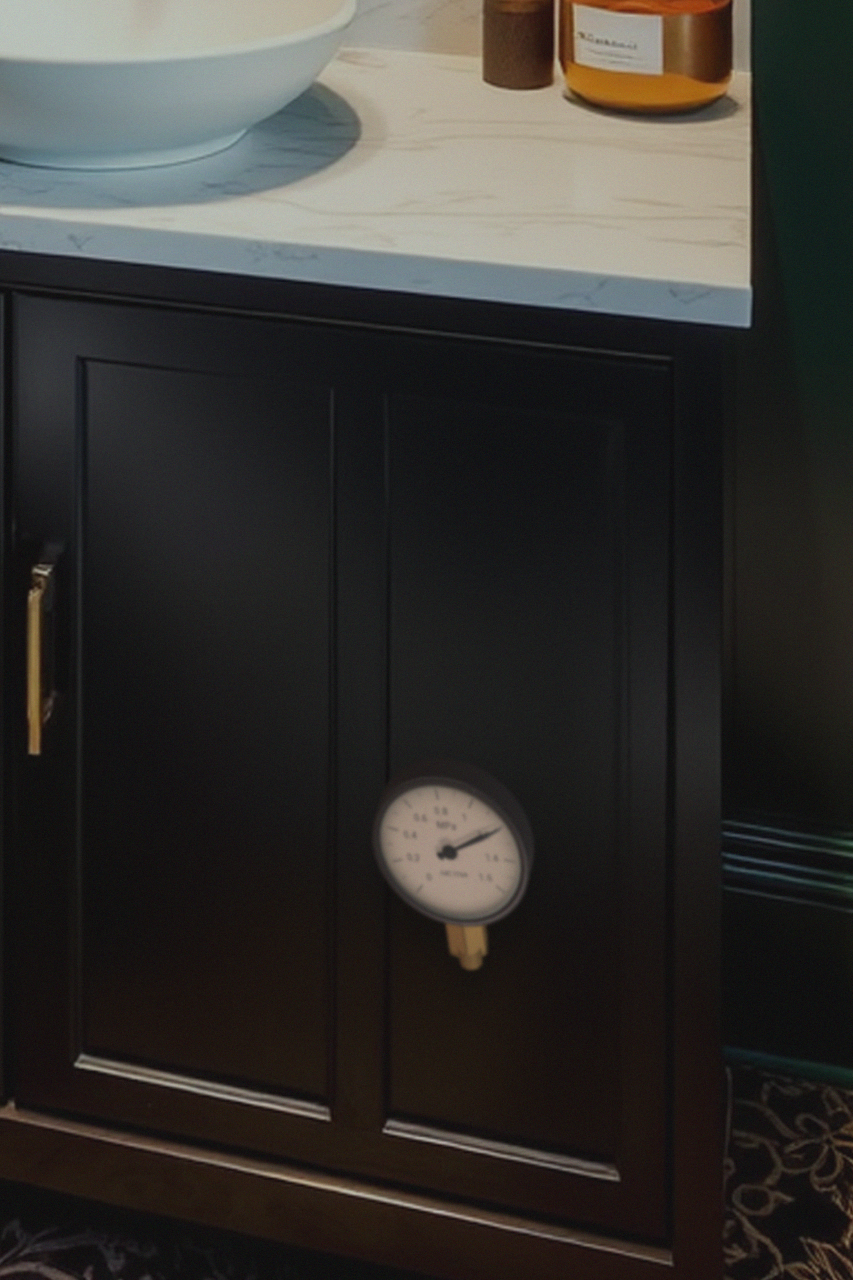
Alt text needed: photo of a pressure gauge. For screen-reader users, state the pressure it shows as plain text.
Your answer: 1.2 MPa
